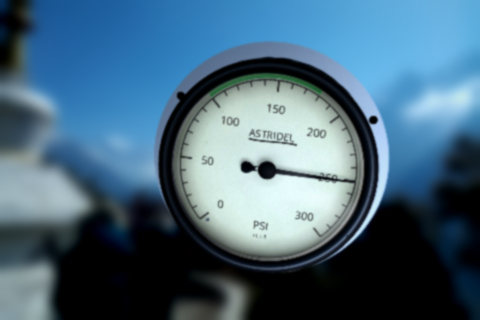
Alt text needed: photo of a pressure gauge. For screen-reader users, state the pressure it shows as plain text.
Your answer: 250 psi
